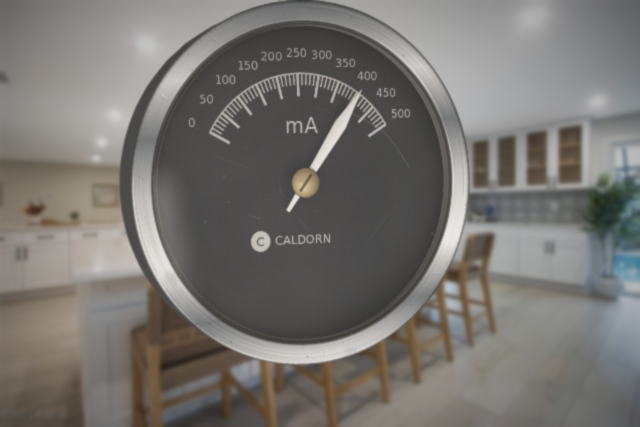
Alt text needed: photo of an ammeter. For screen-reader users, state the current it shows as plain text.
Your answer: 400 mA
